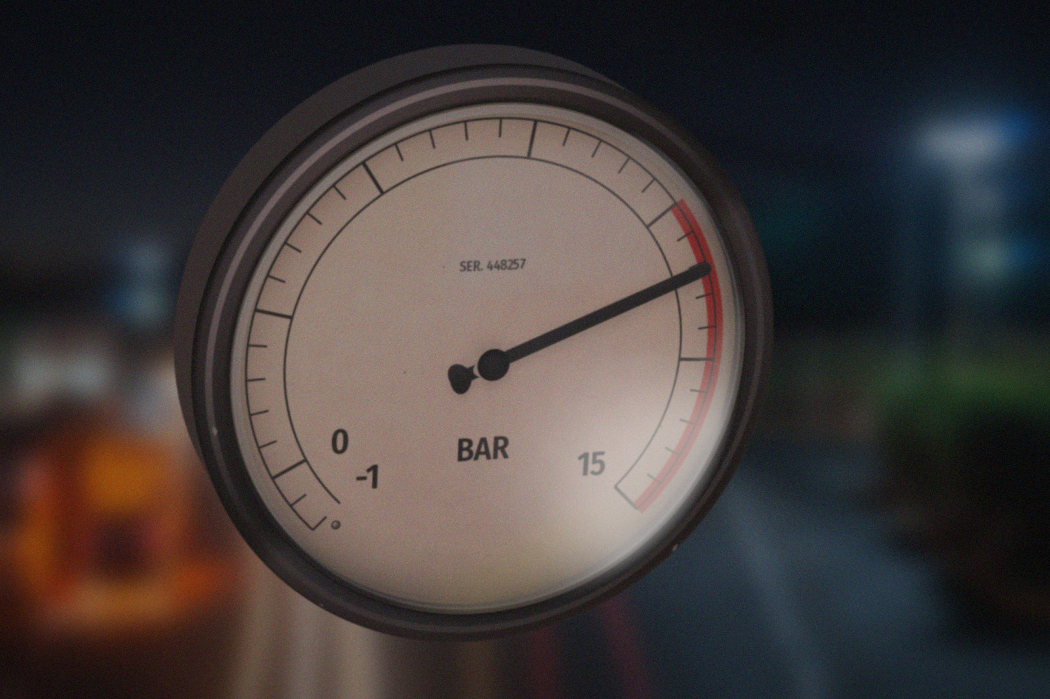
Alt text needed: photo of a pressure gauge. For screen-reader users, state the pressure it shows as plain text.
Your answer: 11 bar
